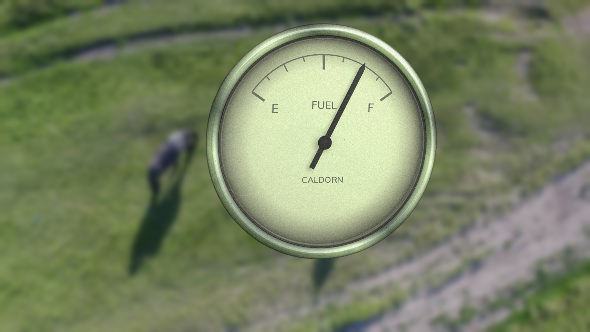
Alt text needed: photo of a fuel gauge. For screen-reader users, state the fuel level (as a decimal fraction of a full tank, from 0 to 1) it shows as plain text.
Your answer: 0.75
